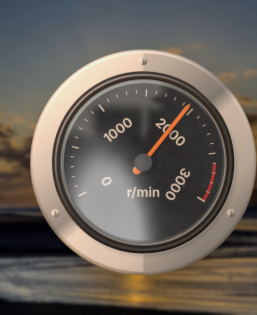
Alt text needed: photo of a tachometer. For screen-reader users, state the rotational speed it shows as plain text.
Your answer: 1950 rpm
